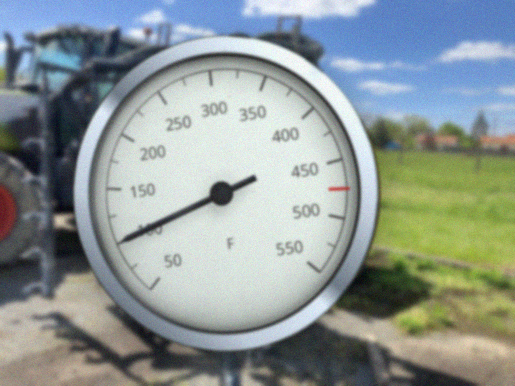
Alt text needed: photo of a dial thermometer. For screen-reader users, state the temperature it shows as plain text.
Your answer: 100 °F
